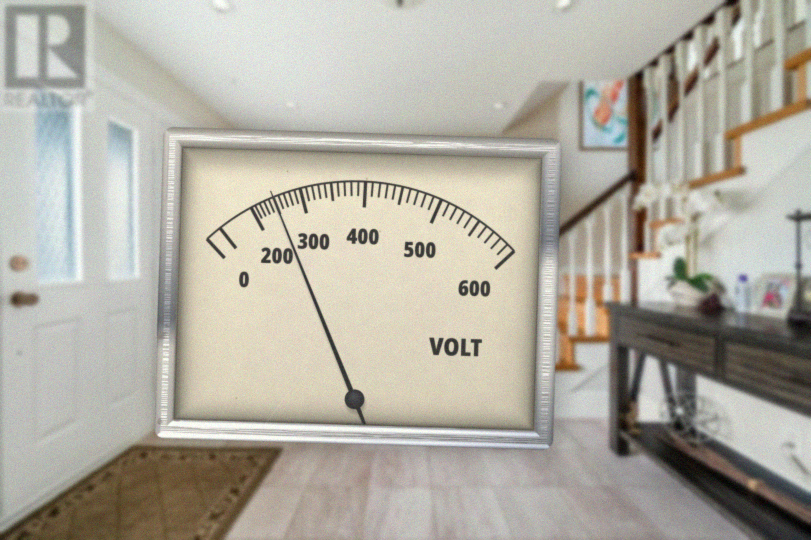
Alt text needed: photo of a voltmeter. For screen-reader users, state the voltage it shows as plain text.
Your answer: 250 V
